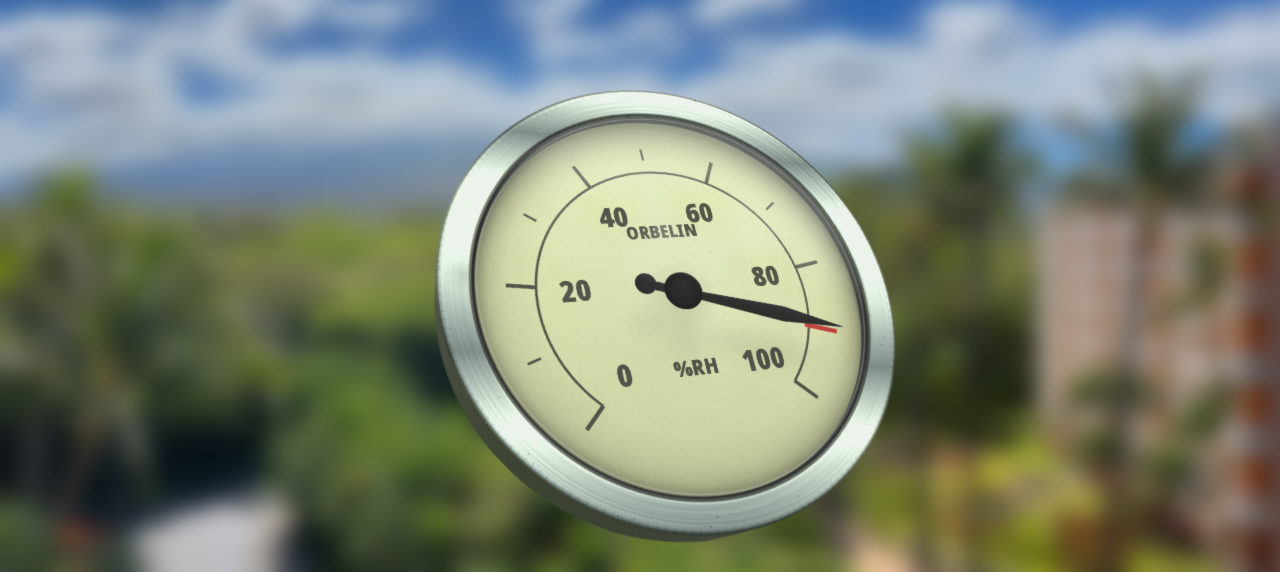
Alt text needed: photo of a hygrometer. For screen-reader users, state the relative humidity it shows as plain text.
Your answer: 90 %
